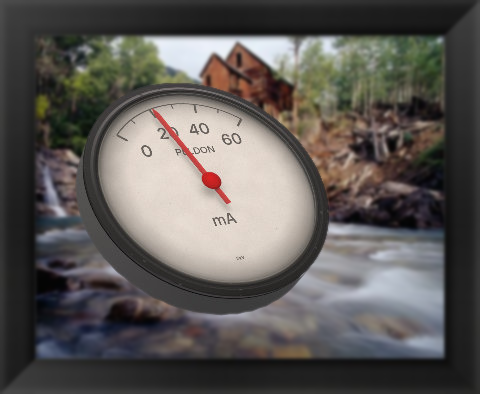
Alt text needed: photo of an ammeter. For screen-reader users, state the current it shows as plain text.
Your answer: 20 mA
